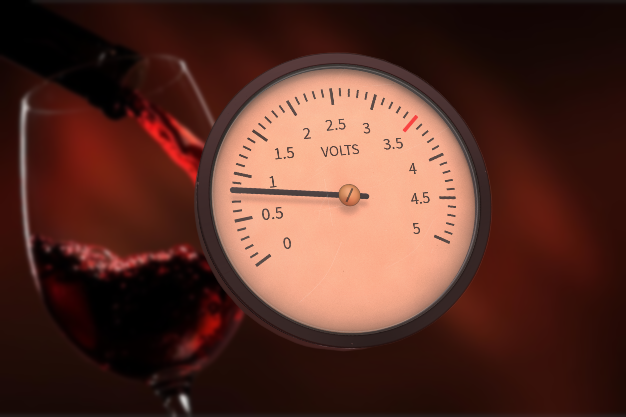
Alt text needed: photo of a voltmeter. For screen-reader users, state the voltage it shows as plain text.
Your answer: 0.8 V
